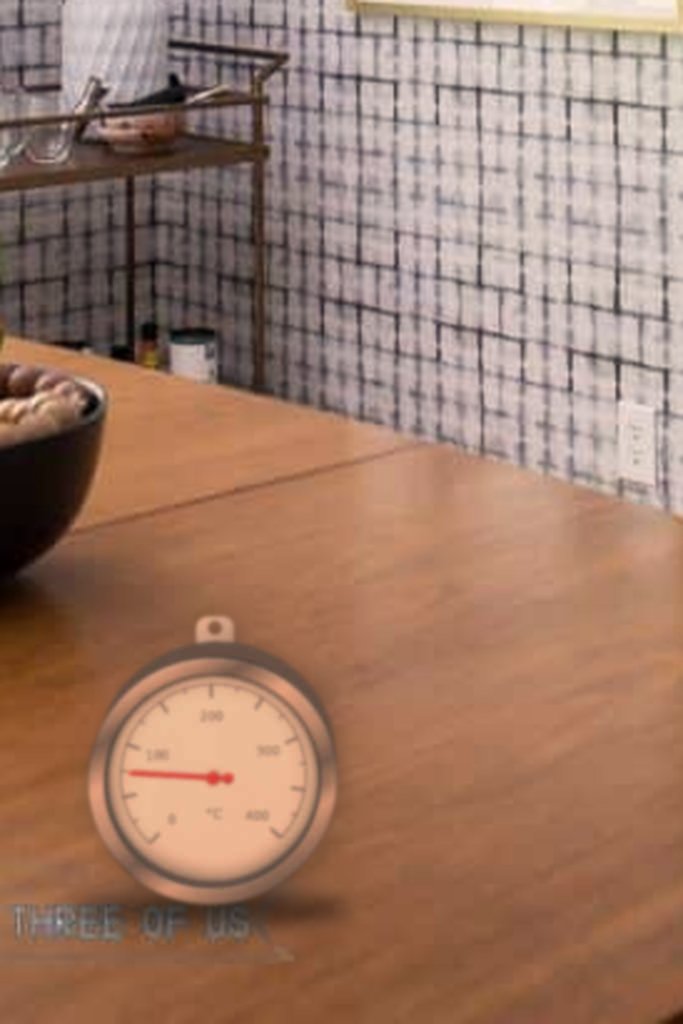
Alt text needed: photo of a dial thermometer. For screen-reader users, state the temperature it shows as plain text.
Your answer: 75 °C
